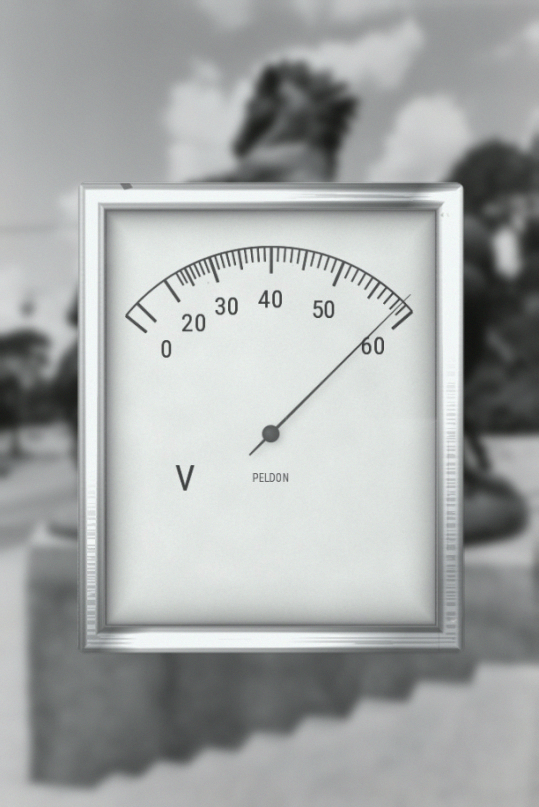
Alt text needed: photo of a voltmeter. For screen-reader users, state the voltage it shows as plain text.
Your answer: 58.5 V
